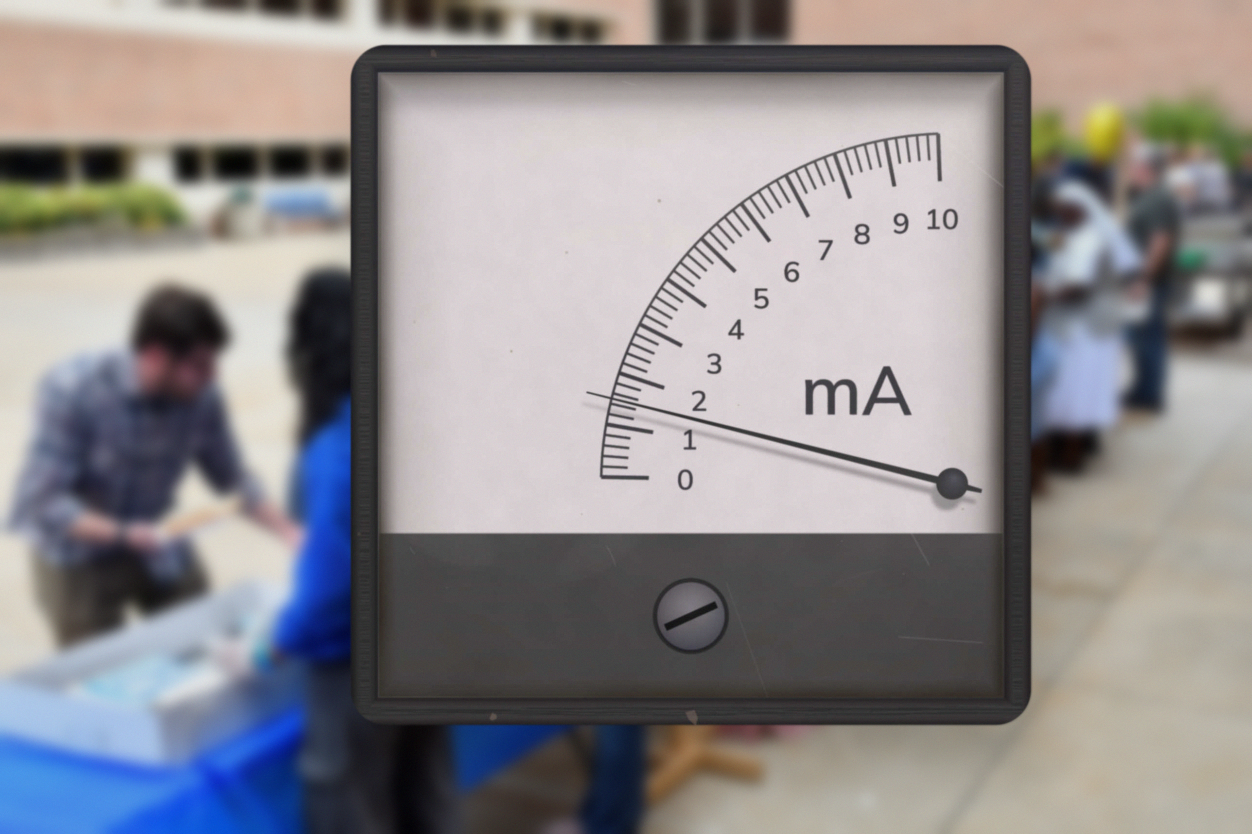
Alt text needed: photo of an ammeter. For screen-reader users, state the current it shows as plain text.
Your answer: 1.5 mA
